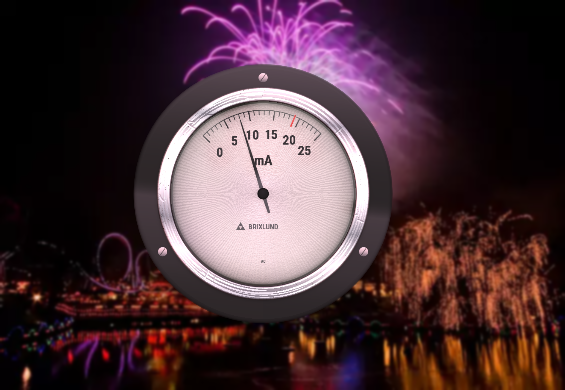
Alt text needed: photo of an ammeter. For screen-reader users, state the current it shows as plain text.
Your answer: 8 mA
